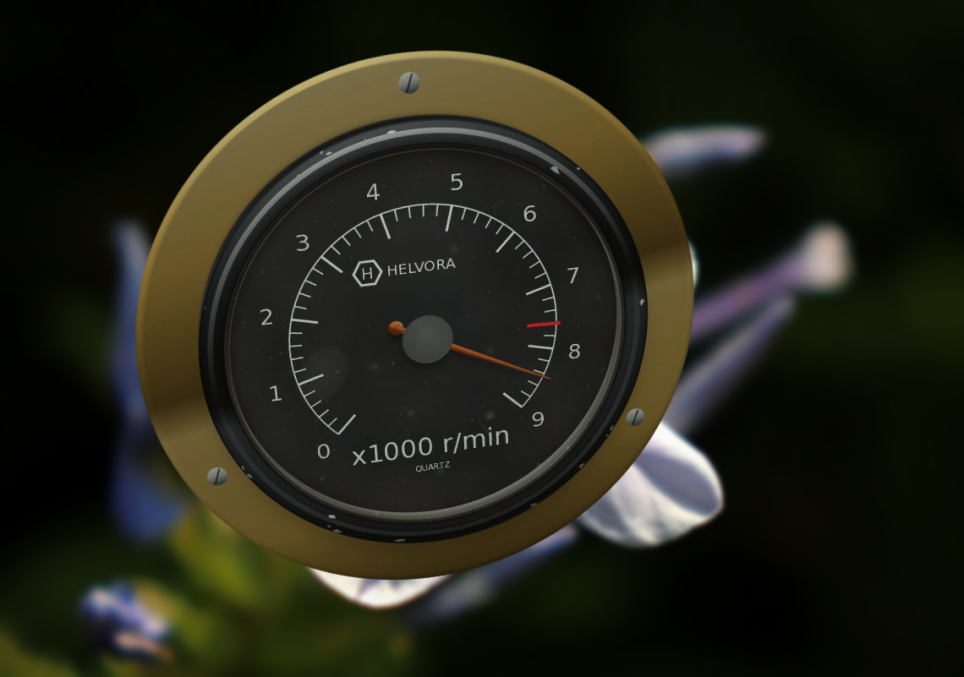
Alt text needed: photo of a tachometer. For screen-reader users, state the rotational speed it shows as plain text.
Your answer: 8400 rpm
